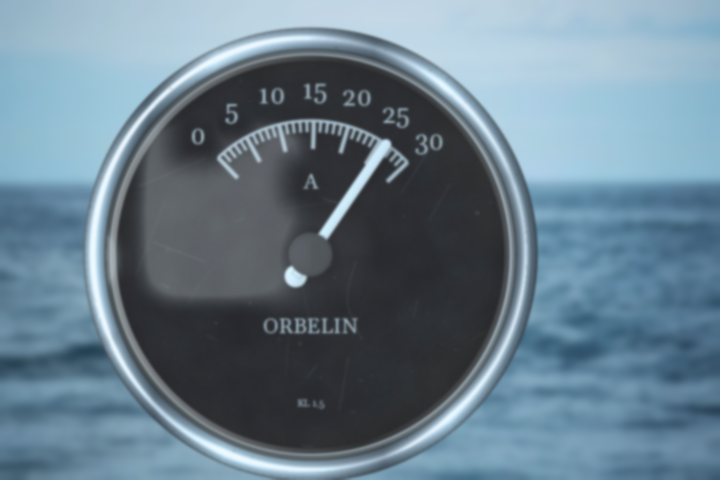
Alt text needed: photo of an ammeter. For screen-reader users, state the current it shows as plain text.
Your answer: 26 A
